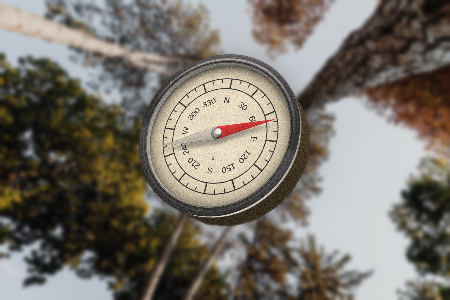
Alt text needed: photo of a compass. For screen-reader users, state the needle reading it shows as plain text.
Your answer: 70 °
